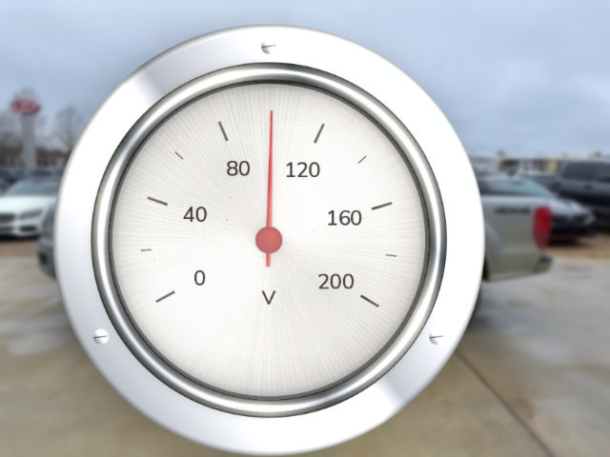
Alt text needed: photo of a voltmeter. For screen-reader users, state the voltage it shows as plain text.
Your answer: 100 V
